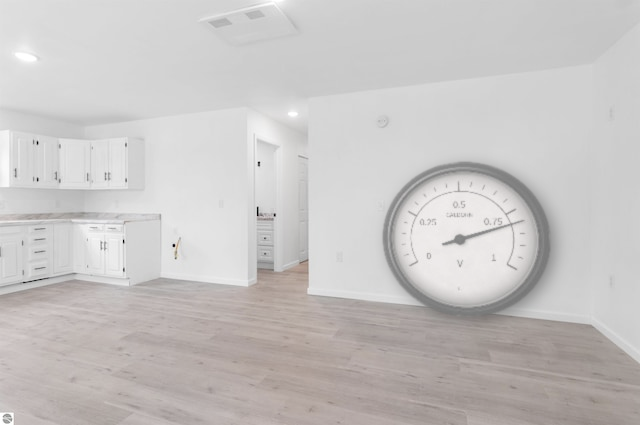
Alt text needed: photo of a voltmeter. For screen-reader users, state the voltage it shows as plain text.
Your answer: 0.8 V
